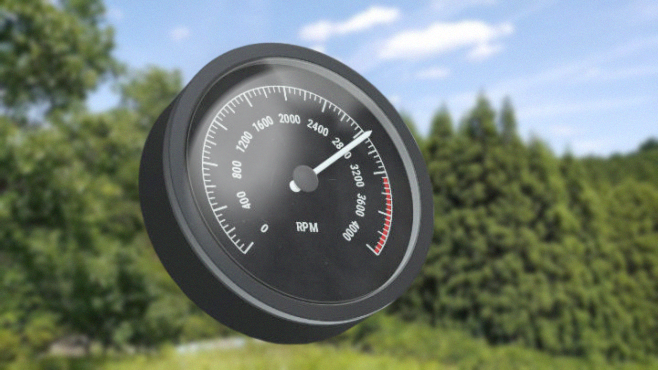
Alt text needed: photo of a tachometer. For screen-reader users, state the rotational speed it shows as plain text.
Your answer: 2850 rpm
